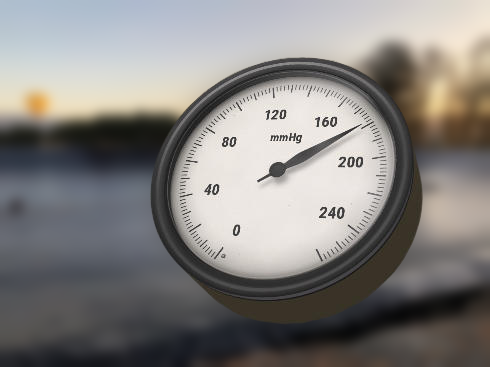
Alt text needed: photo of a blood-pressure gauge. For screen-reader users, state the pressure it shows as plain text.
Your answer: 180 mmHg
